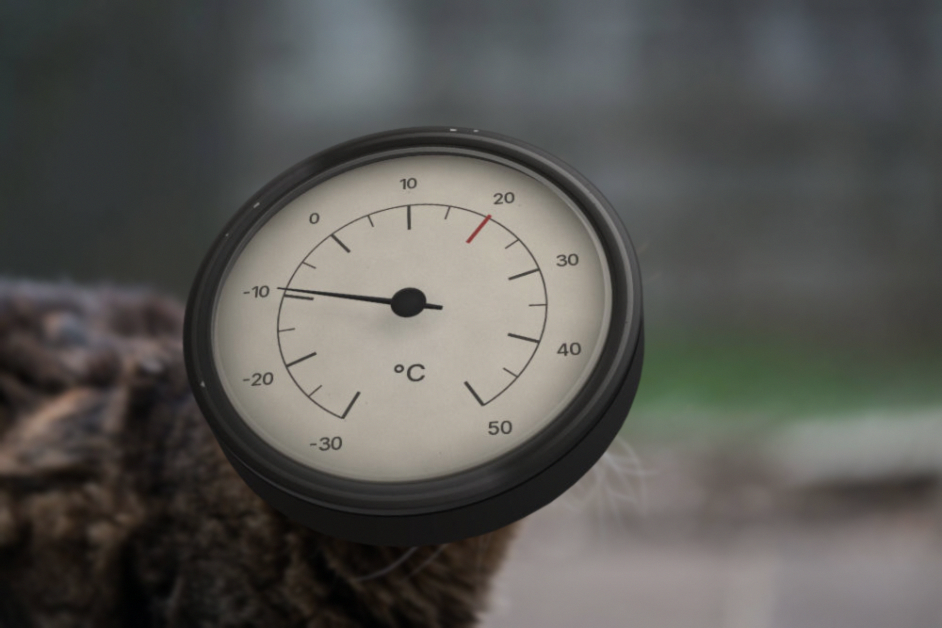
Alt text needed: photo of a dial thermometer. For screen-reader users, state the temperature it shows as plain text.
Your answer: -10 °C
